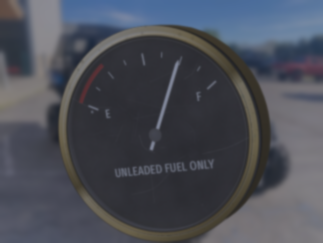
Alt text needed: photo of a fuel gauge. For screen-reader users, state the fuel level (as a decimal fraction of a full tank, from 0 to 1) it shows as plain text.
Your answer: 0.75
